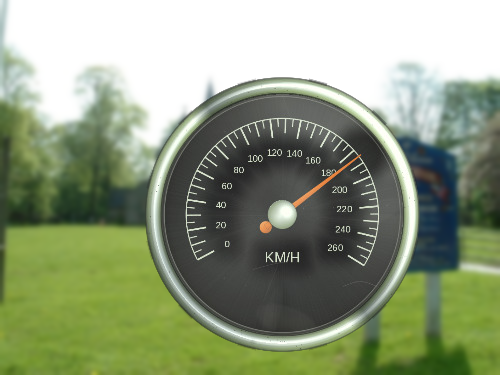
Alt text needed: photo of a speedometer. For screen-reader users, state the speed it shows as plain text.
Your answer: 185 km/h
